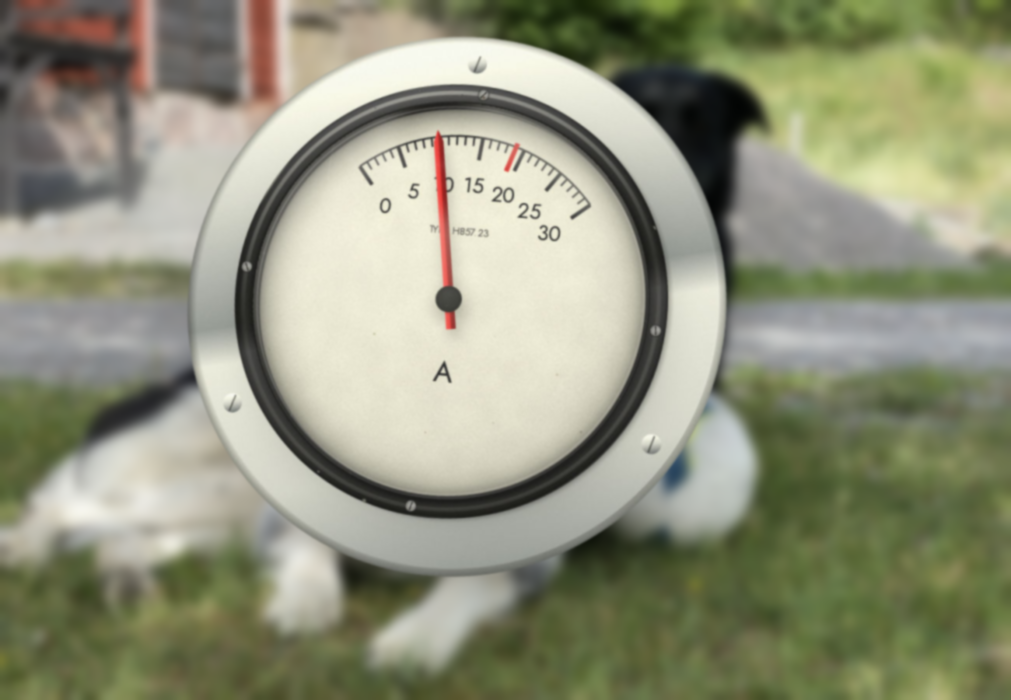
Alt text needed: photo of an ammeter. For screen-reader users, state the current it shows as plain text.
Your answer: 10 A
